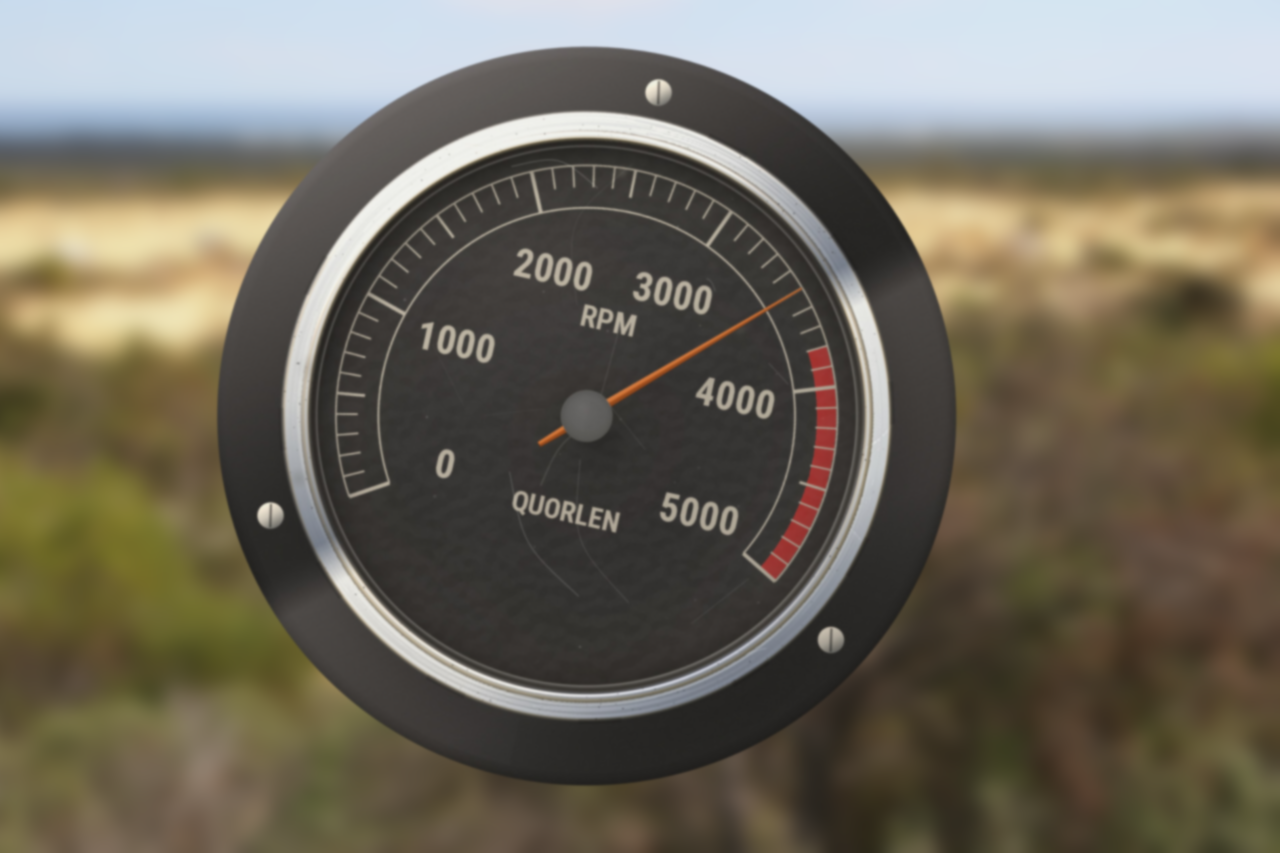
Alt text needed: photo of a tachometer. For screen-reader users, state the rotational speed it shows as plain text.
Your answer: 3500 rpm
